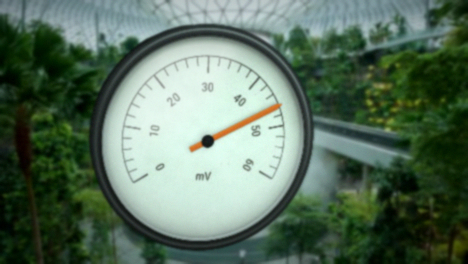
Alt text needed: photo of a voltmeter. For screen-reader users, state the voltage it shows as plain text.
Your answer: 46 mV
